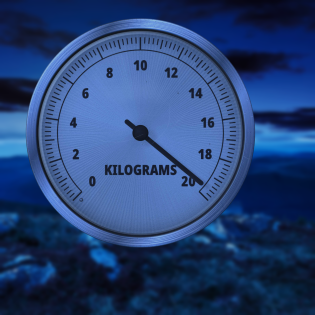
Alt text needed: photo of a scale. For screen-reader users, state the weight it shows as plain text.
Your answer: 19.6 kg
